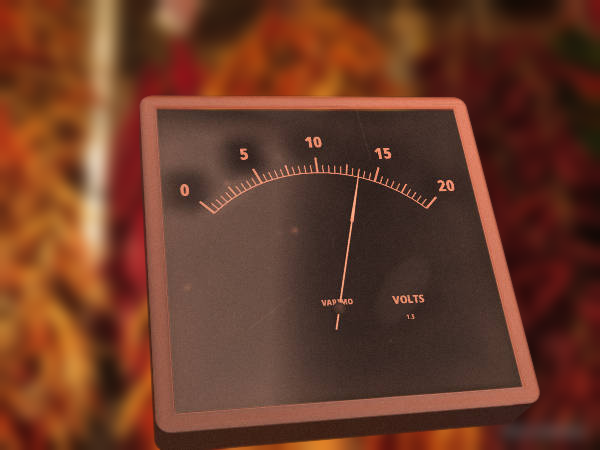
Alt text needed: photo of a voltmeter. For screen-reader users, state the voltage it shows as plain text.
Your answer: 13.5 V
